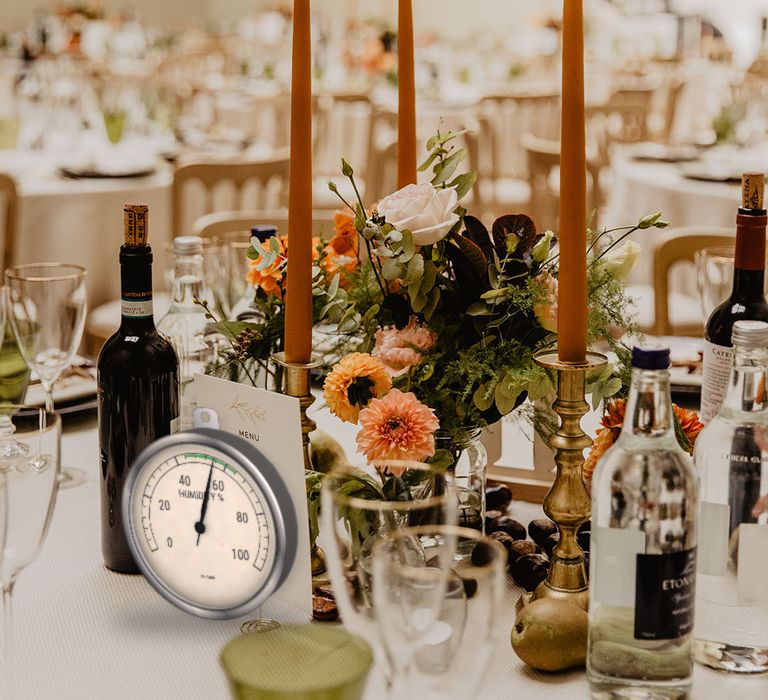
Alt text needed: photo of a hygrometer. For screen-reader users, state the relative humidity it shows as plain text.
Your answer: 56 %
